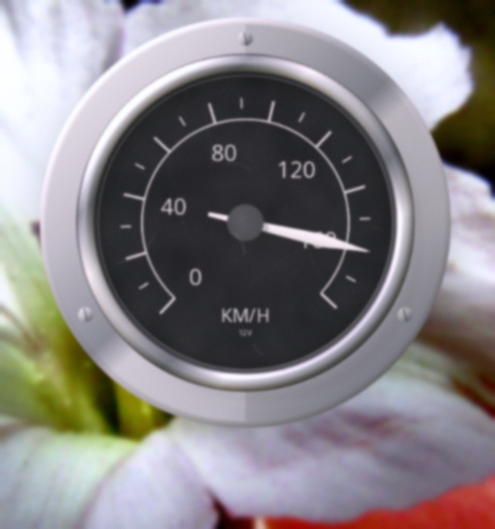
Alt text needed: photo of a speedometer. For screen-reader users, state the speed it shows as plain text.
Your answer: 160 km/h
